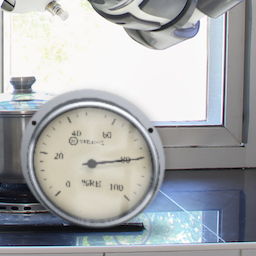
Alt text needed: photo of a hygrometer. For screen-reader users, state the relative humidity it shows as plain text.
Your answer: 80 %
